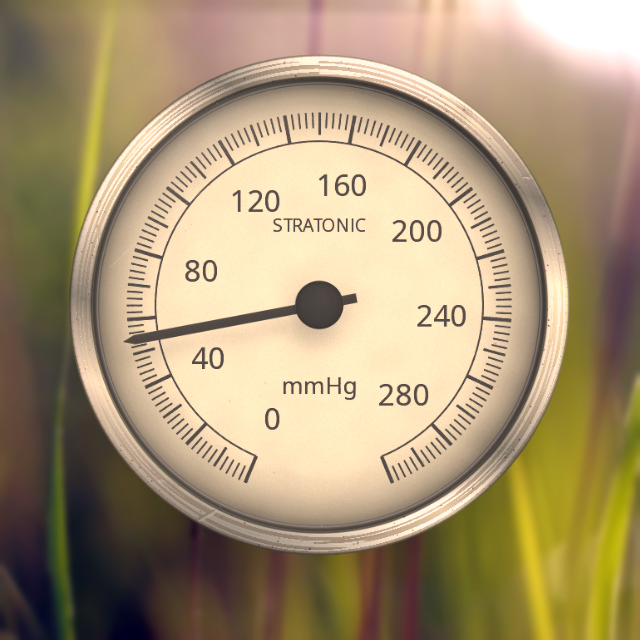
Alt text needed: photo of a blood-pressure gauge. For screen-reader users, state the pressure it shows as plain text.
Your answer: 54 mmHg
